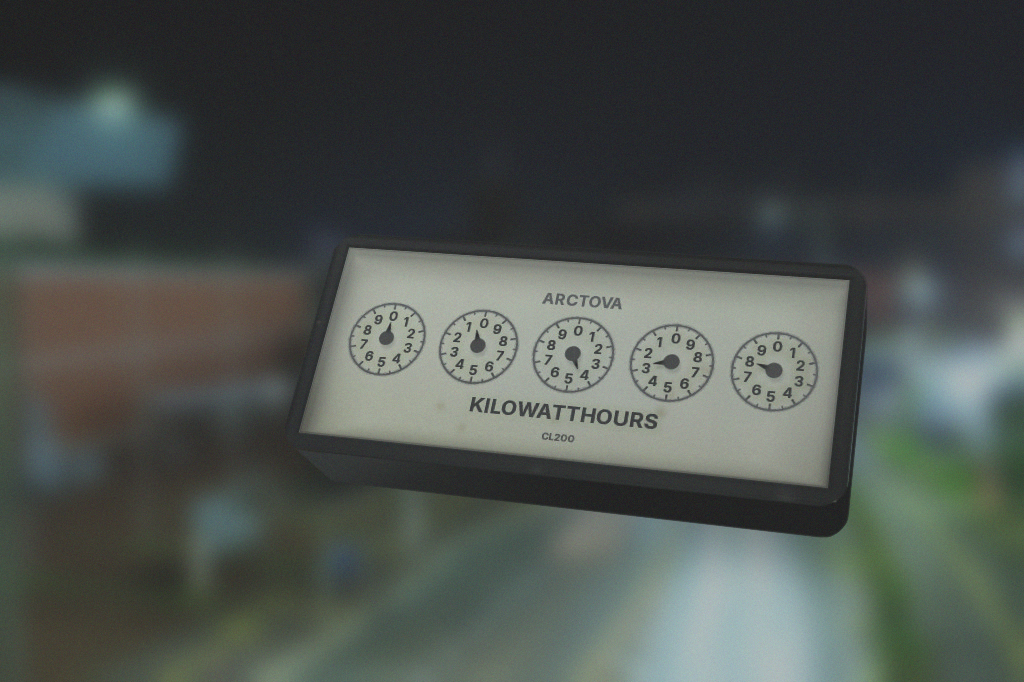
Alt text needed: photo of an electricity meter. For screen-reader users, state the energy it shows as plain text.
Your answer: 428 kWh
